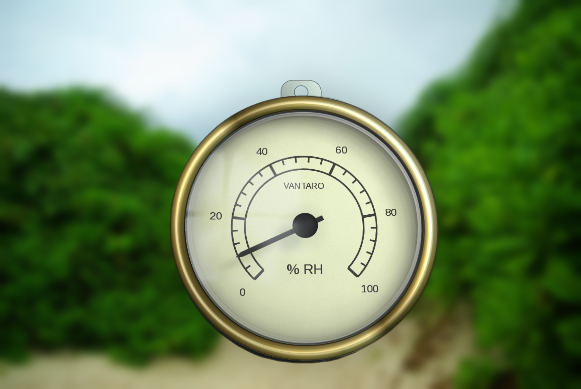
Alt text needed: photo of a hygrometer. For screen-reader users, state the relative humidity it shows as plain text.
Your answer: 8 %
